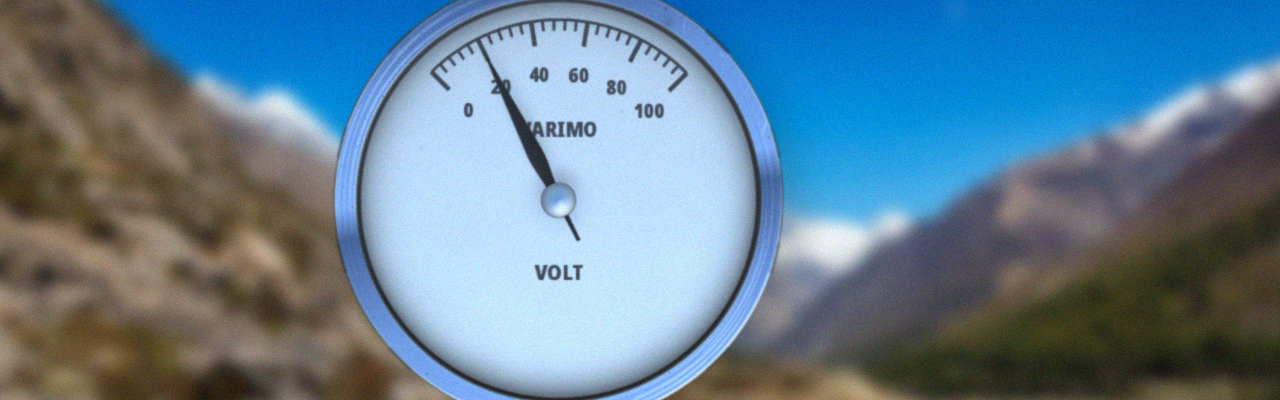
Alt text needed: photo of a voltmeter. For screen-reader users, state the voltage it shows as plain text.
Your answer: 20 V
